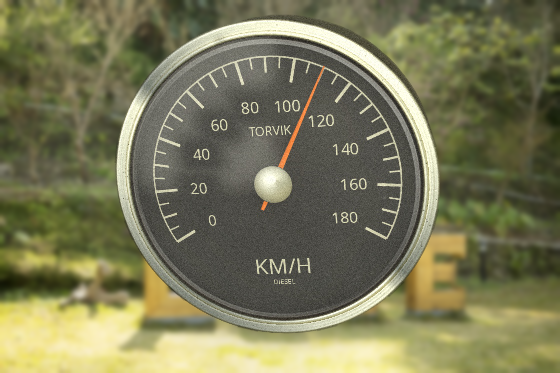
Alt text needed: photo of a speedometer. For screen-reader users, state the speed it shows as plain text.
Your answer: 110 km/h
